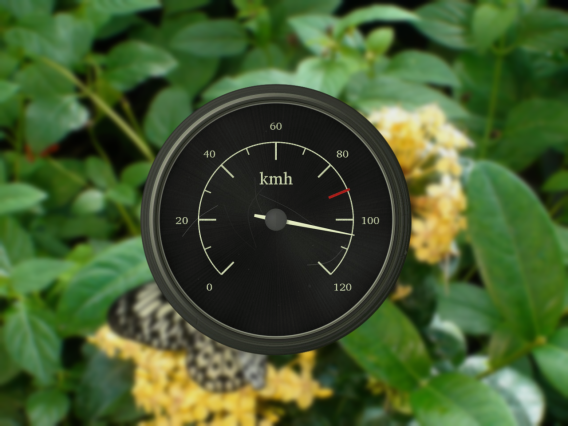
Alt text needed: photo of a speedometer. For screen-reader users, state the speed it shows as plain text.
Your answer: 105 km/h
